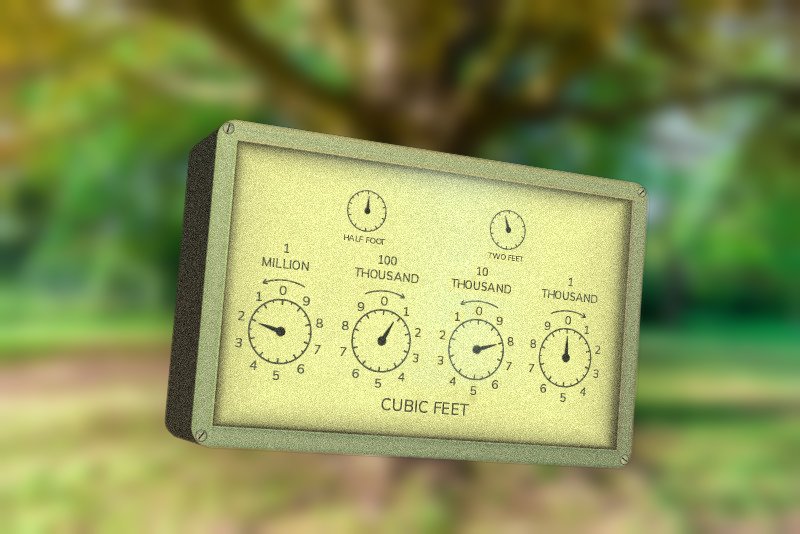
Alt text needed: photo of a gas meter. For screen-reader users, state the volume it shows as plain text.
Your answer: 208000 ft³
